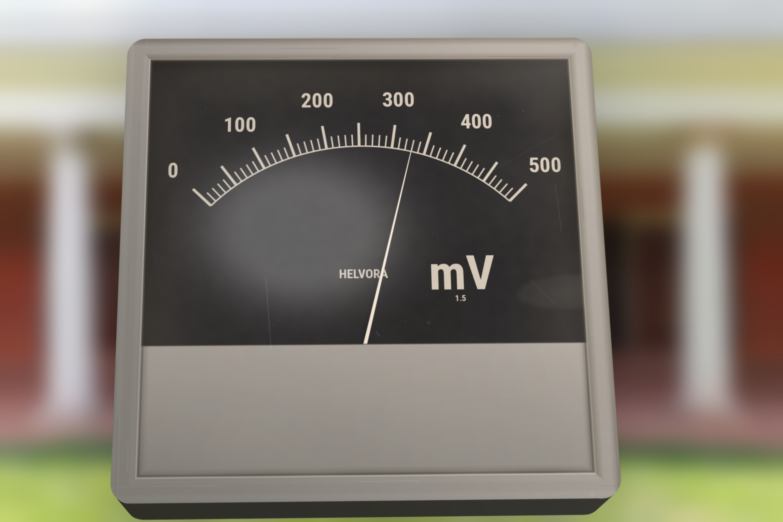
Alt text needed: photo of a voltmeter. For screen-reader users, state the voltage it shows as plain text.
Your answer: 330 mV
